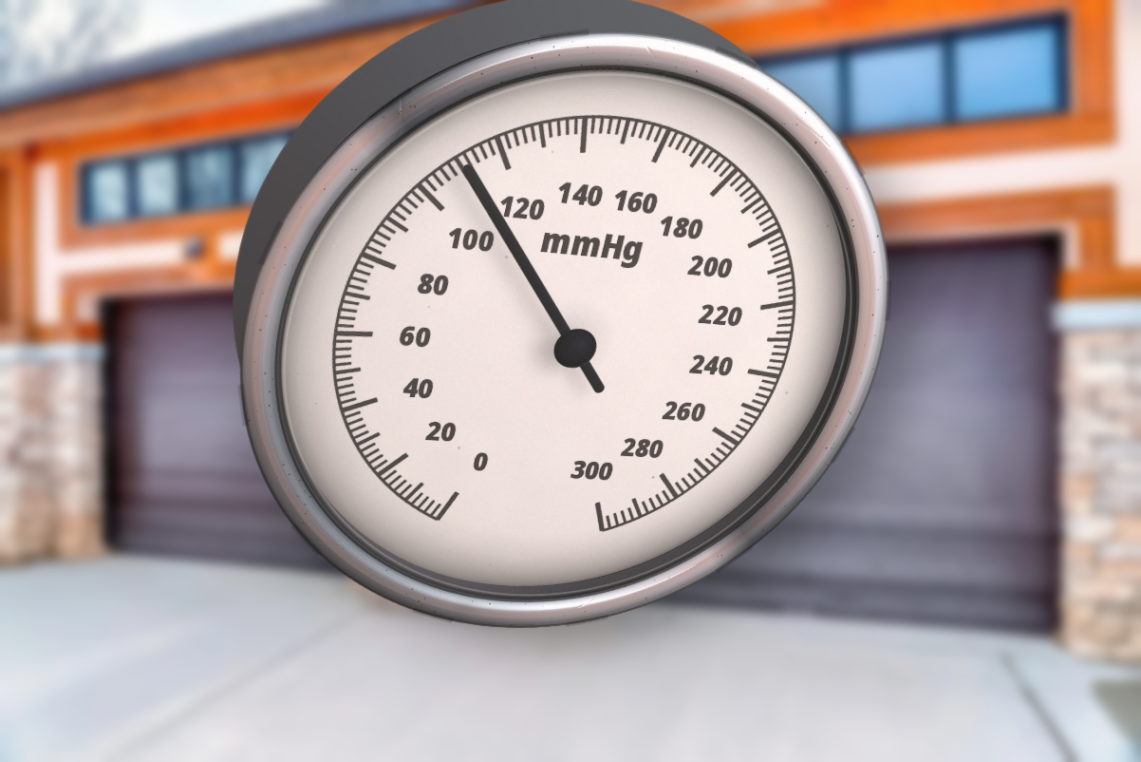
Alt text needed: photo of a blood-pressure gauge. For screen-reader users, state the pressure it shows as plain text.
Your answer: 111 mmHg
